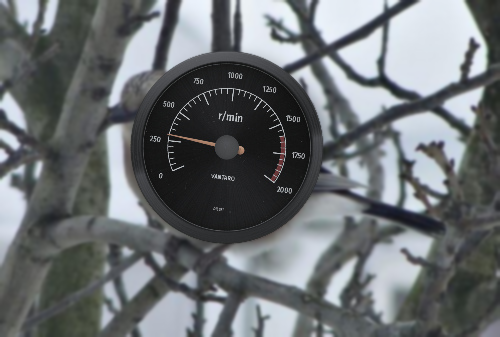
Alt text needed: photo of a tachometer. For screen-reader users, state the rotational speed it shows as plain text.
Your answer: 300 rpm
